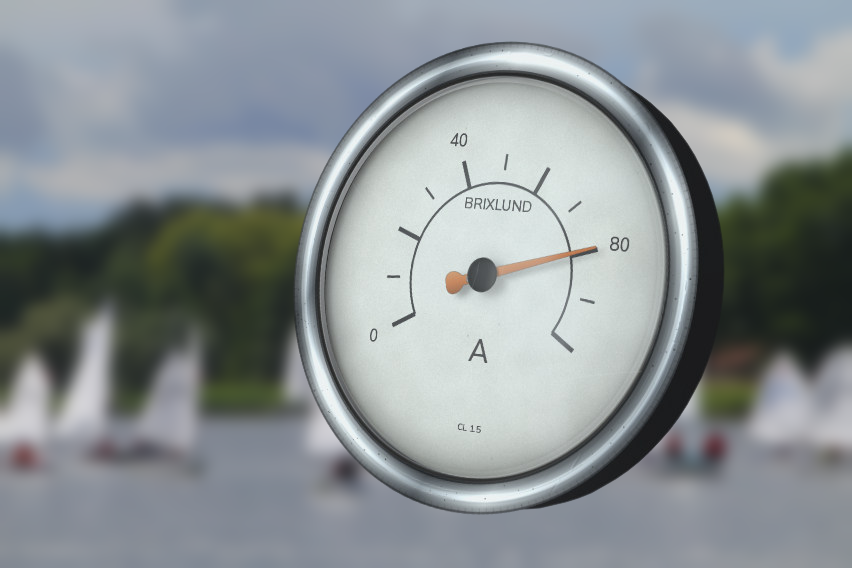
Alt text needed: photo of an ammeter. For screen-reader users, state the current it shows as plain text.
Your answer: 80 A
